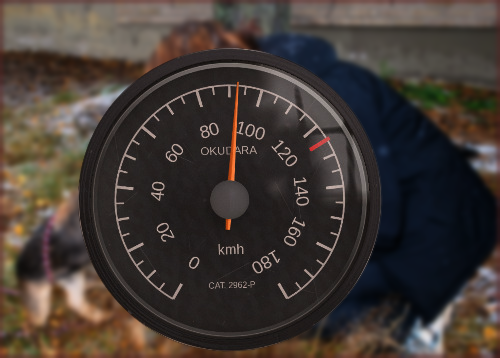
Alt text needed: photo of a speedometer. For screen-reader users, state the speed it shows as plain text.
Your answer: 92.5 km/h
